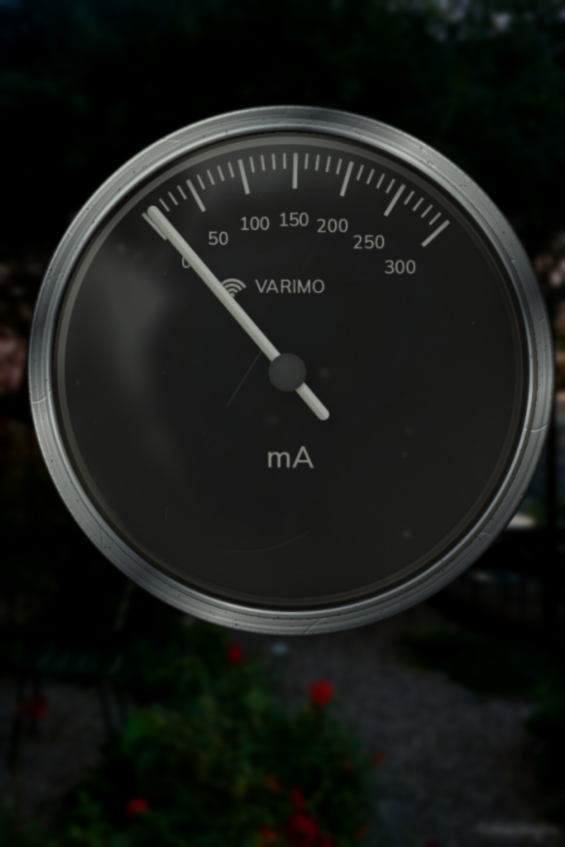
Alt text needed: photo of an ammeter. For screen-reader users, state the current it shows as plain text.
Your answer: 10 mA
